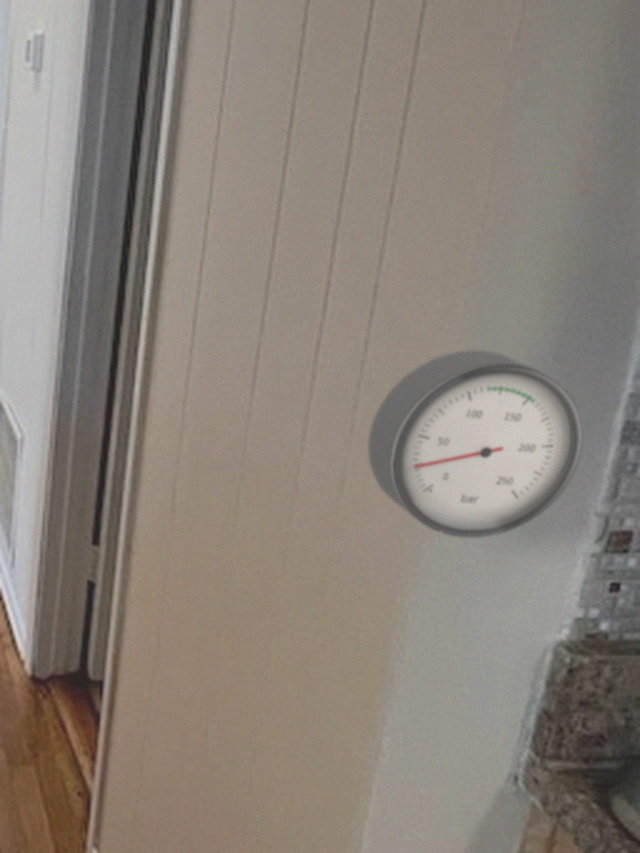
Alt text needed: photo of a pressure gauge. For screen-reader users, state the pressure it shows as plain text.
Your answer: 25 bar
